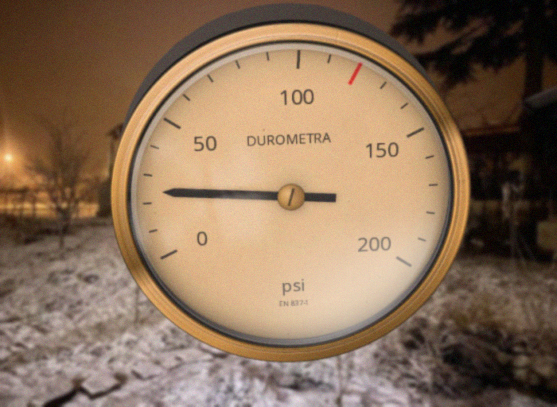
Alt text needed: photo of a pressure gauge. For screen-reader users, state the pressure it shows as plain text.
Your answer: 25 psi
